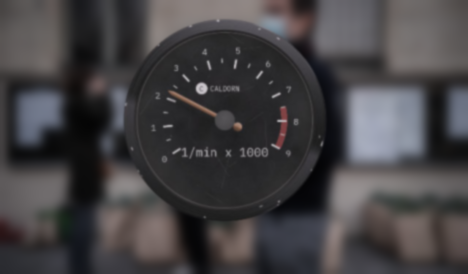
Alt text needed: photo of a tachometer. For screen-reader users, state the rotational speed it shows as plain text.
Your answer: 2250 rpm
